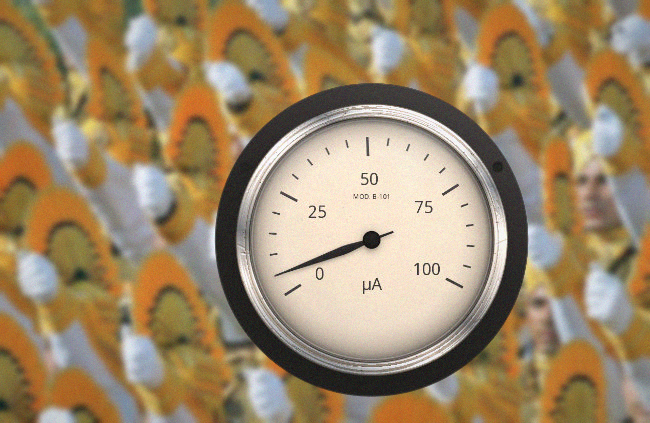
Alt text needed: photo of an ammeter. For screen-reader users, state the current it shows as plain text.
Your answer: 5 µA
